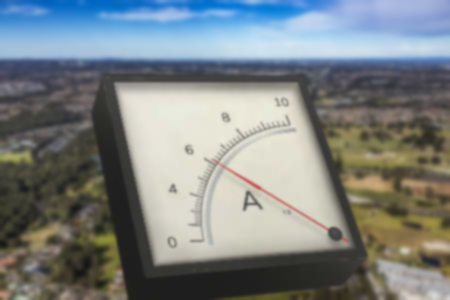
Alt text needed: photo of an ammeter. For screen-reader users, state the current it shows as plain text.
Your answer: 6 A
